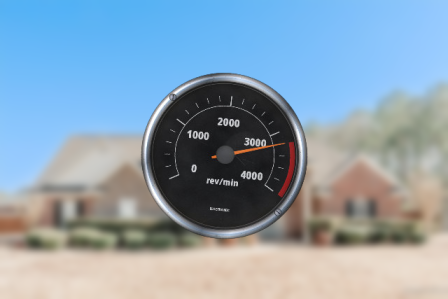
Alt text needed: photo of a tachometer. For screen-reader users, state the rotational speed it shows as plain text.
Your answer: 3200 rpm
